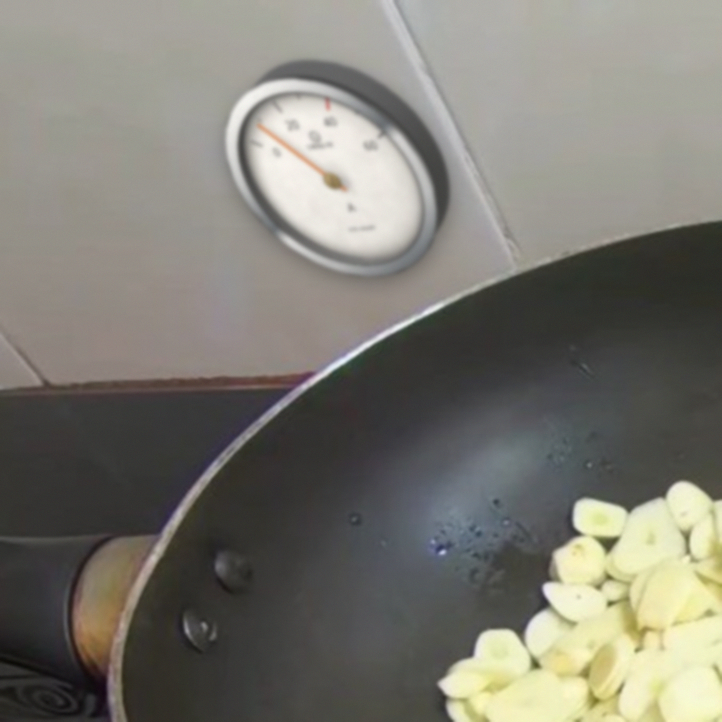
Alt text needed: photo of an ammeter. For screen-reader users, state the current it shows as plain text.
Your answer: 10 A
